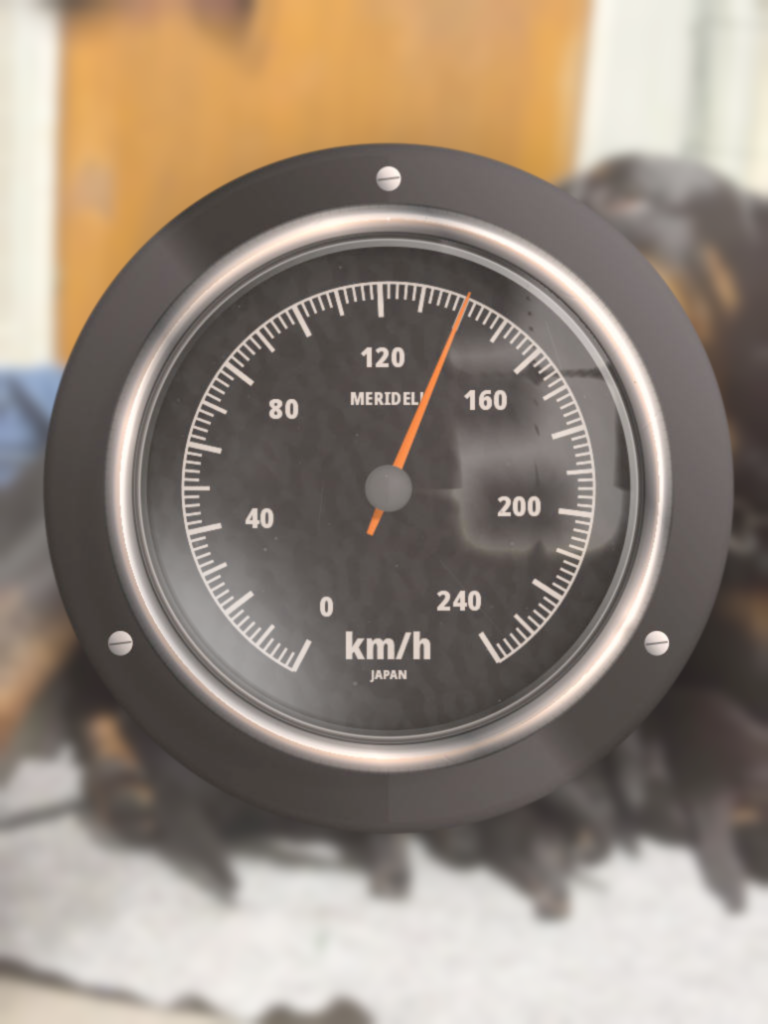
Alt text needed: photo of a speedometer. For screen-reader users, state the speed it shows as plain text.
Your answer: 140 km/h
